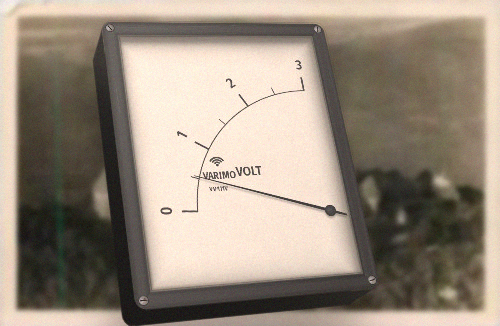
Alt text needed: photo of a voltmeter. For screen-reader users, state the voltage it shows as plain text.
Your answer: 0.5 V
